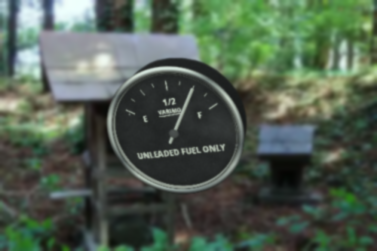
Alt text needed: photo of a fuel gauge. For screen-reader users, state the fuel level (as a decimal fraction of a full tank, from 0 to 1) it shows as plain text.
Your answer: 0.75
